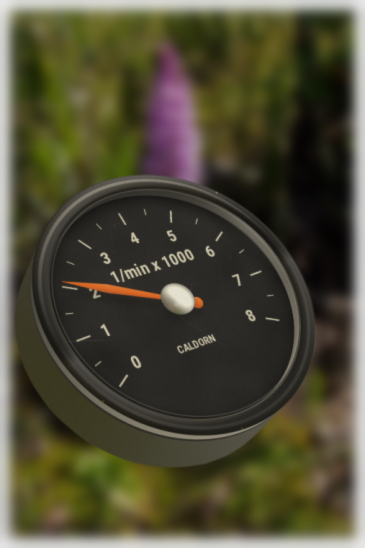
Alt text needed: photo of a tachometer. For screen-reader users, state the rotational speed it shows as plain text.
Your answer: 2000 rpm
